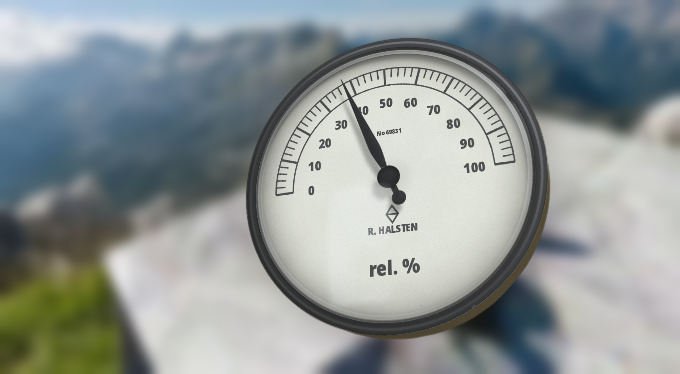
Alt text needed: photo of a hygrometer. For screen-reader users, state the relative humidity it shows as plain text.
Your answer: 38 %
